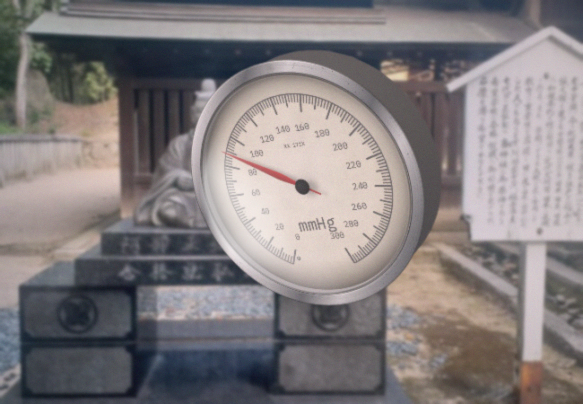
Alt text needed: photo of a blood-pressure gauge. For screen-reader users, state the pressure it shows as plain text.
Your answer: 90 mmHg
